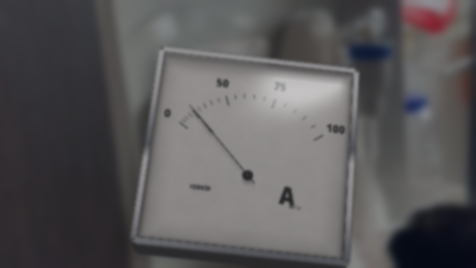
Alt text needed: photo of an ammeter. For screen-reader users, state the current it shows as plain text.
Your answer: 25 A
